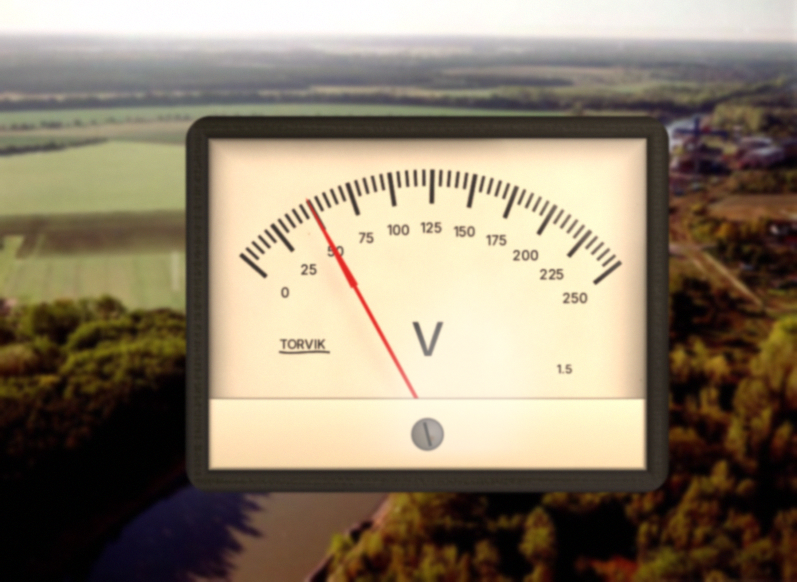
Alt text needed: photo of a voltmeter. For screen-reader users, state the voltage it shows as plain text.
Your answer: 50 V
